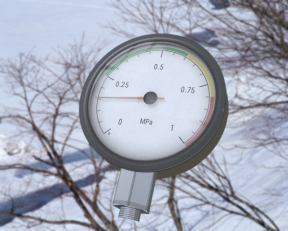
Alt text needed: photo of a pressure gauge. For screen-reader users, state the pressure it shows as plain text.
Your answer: 0.15 MPa
